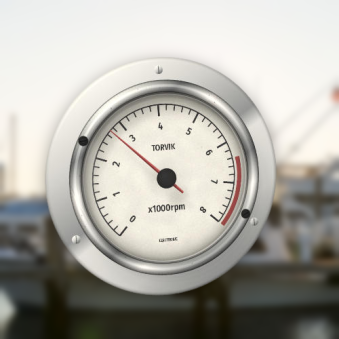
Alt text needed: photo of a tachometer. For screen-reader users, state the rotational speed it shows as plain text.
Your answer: 2700 rpm
